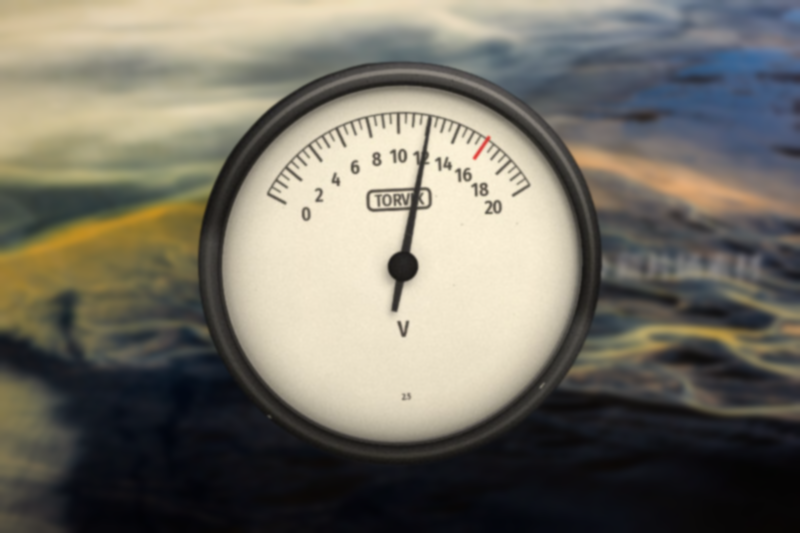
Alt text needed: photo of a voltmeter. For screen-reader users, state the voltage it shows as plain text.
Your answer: 12 V
